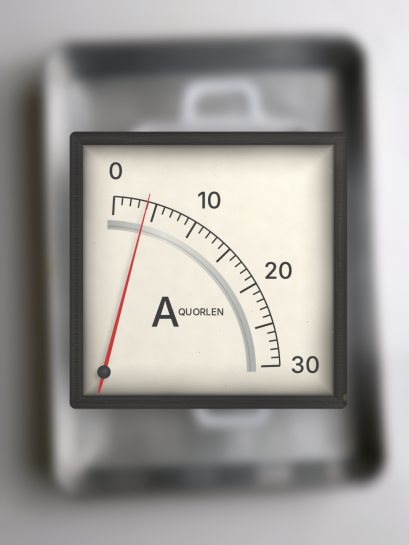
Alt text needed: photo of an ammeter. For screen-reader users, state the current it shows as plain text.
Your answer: 4 A
